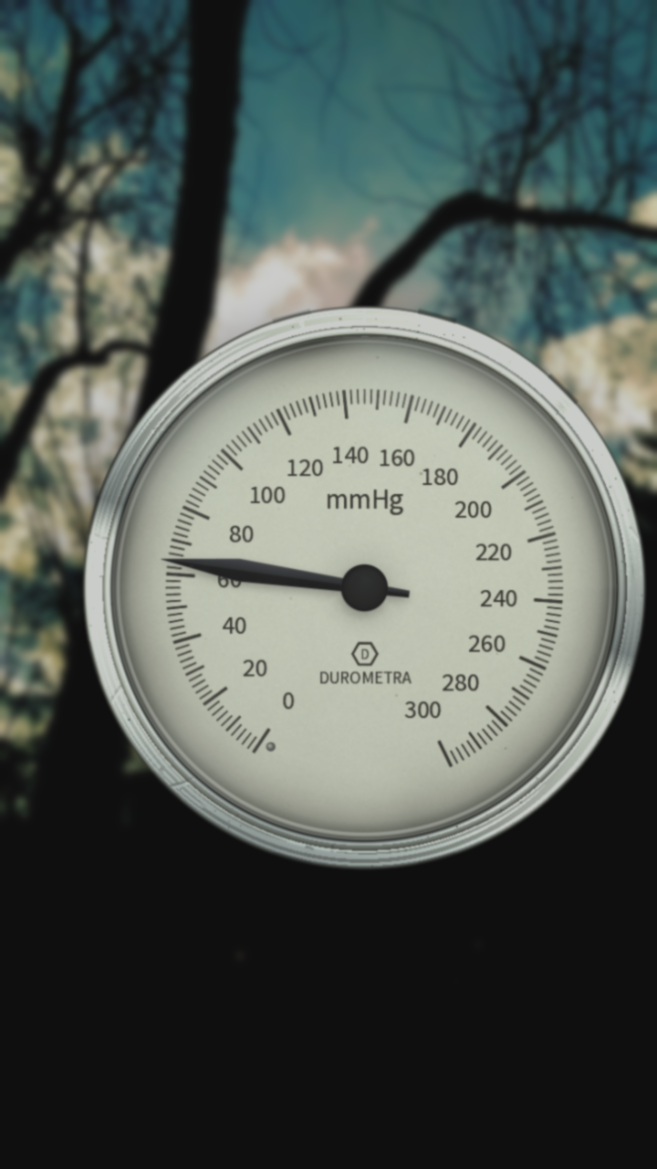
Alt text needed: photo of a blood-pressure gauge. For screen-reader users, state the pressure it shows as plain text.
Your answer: 64 mmHg
